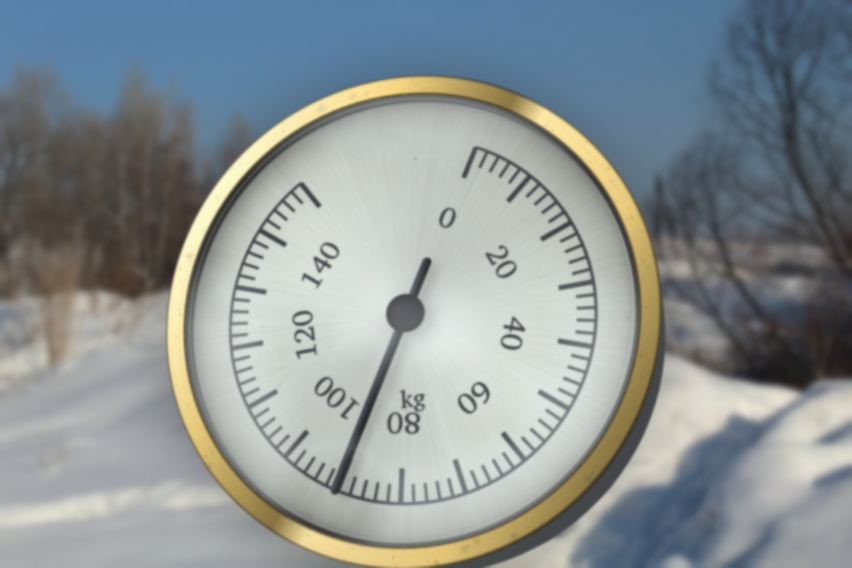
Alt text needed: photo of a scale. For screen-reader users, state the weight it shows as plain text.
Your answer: 90 kg
